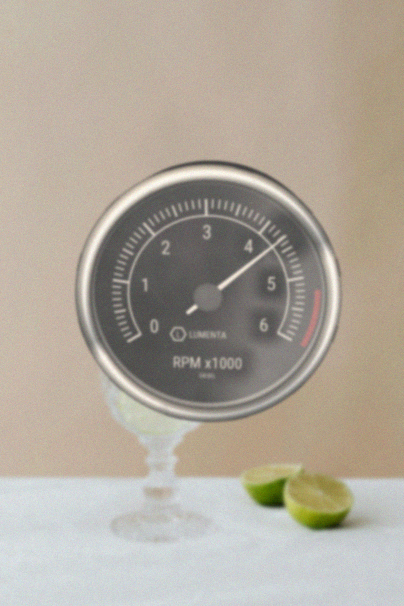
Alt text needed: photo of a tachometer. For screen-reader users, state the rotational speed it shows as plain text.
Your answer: 4300 rpm
